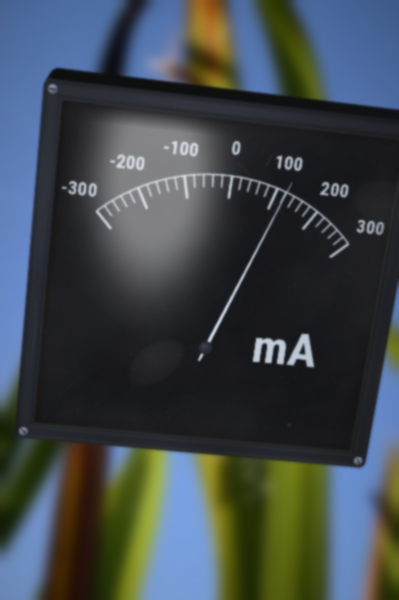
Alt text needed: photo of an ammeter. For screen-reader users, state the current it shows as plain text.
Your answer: 120 mA
